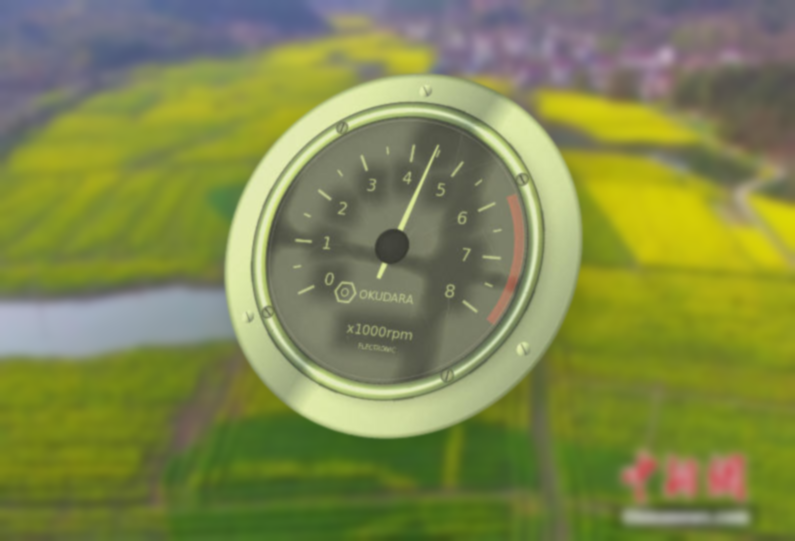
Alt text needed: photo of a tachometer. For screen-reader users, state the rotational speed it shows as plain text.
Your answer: 4500 rpm
